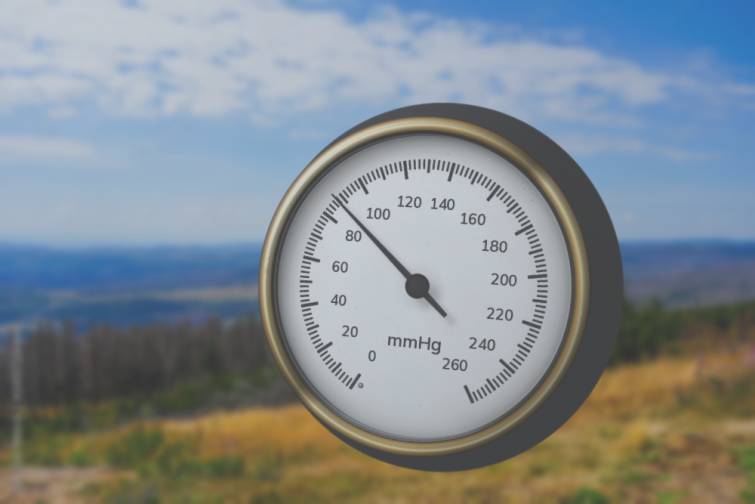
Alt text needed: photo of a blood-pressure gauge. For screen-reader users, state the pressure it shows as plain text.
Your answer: 88 mmHg
